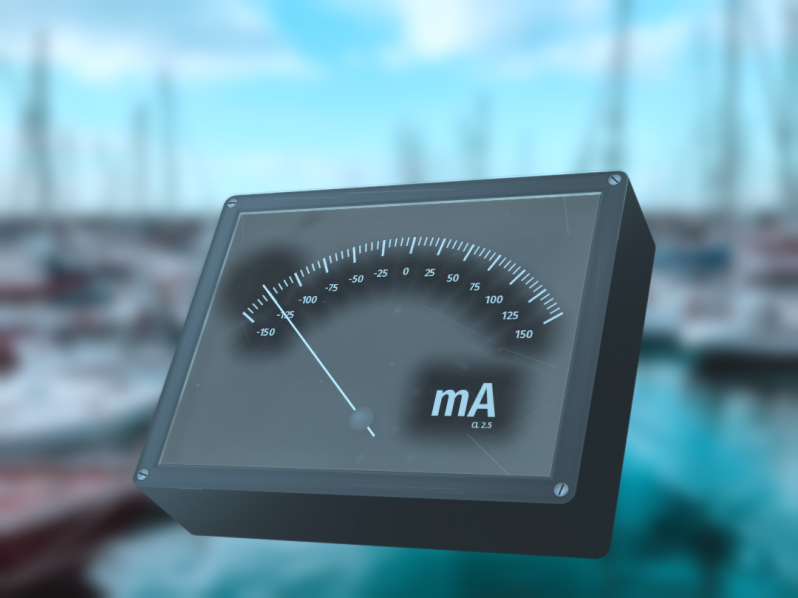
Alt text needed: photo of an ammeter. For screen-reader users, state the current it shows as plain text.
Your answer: -125 mA
